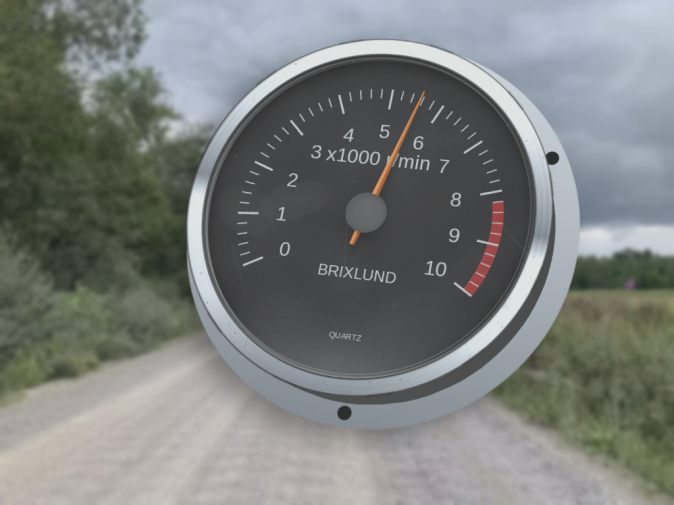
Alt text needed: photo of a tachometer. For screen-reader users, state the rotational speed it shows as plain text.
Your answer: 5600 rpm
